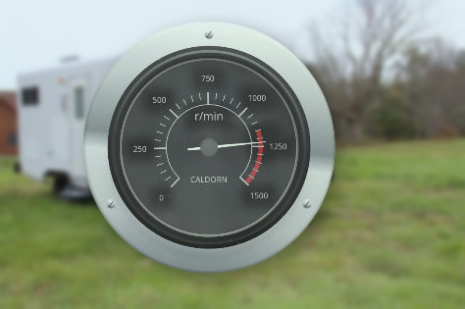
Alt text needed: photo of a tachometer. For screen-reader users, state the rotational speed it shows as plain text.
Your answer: 1225 rpm
